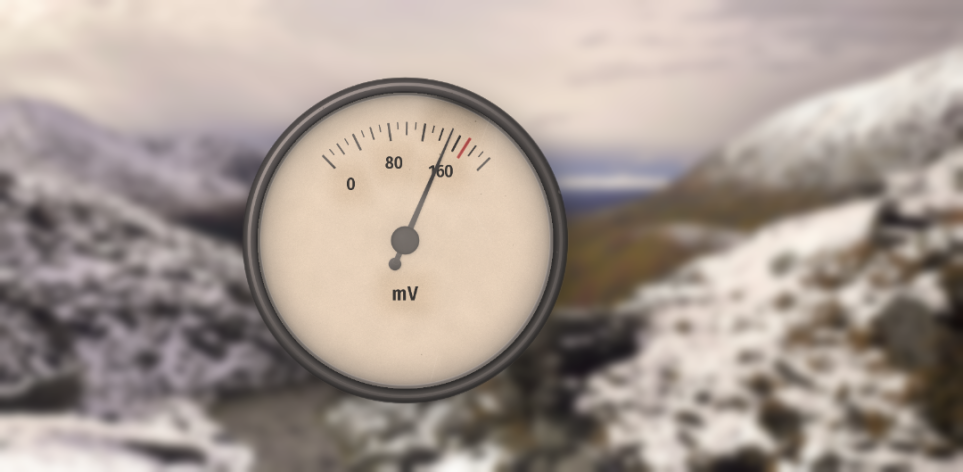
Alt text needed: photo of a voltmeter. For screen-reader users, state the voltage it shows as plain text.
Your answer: 150 mV
